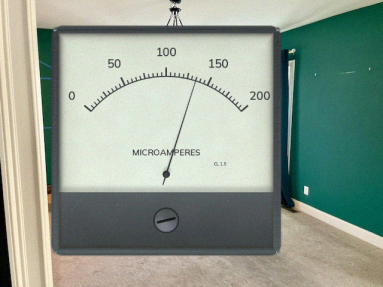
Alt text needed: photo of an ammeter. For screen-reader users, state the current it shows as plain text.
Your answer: 135 µA
